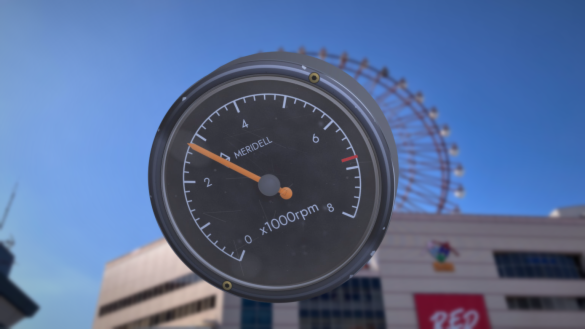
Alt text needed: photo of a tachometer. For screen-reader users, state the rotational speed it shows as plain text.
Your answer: 2800 rpm
